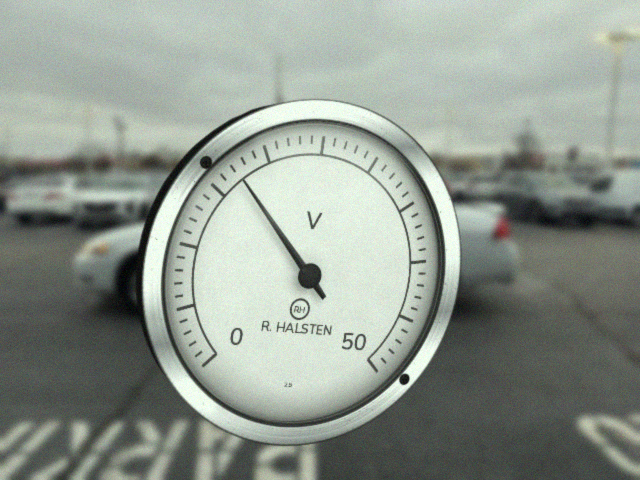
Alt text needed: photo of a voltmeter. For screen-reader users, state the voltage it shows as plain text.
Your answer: 17 V
